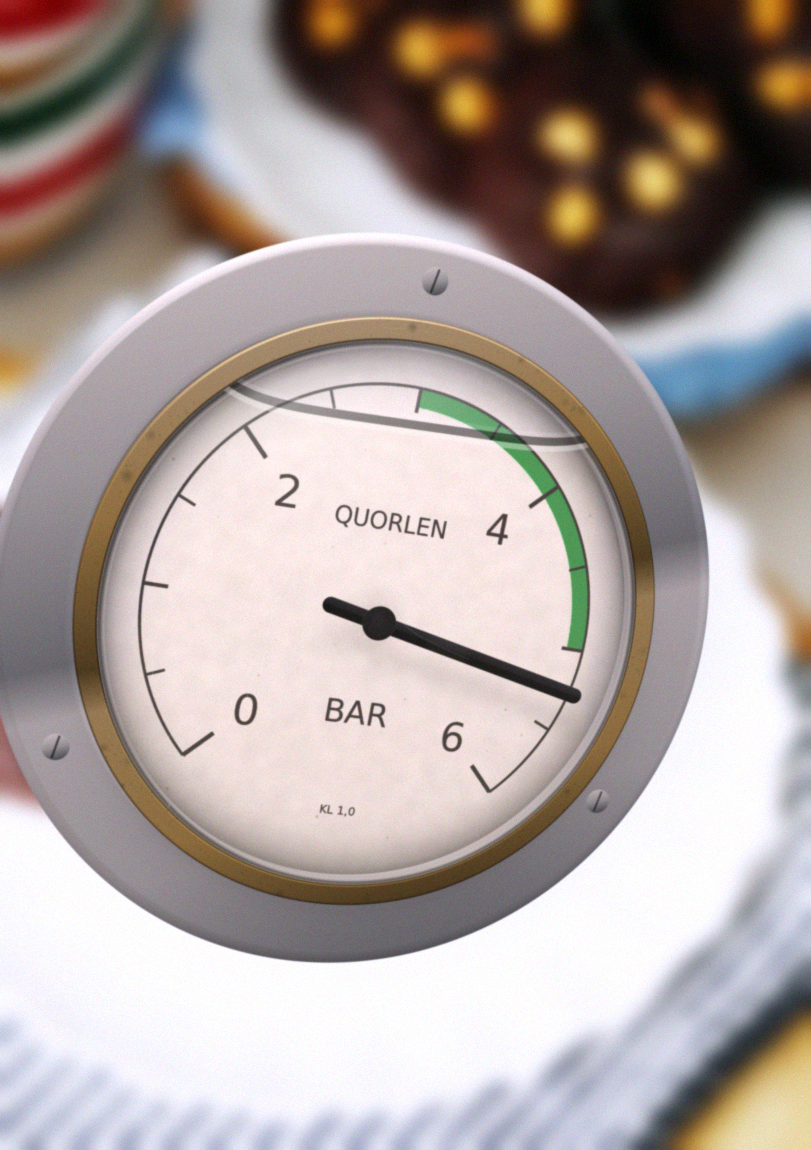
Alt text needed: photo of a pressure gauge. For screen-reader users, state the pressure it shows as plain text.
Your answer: 5.25 bar
